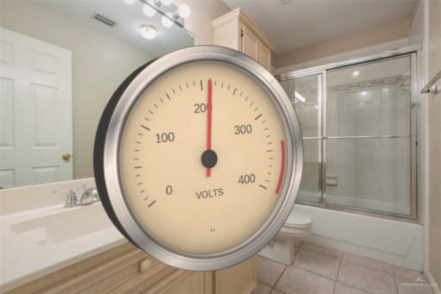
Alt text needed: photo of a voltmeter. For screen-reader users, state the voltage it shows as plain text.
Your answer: 210 V
